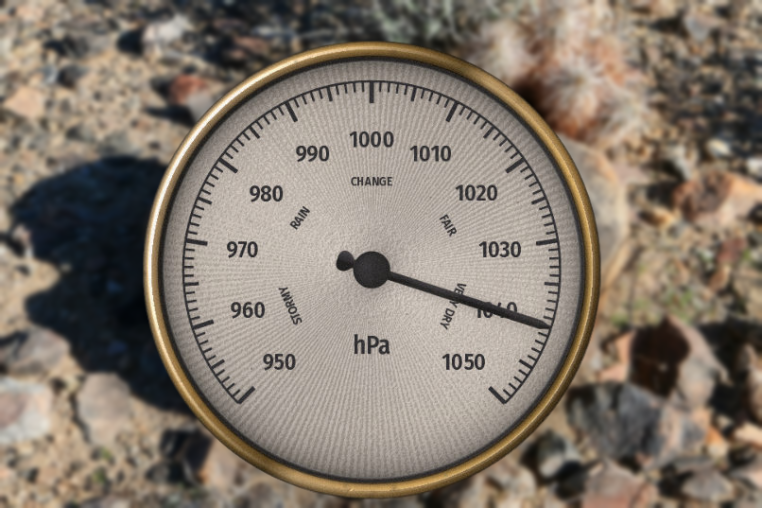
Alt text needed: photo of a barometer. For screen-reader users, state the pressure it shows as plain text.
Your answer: 1040 hPa
